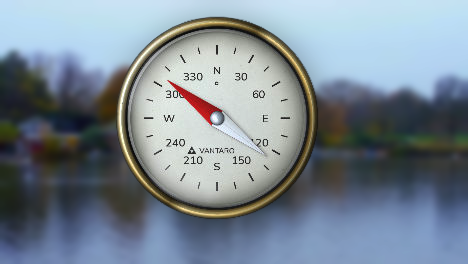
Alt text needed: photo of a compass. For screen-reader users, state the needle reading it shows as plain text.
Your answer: 307.5 °
